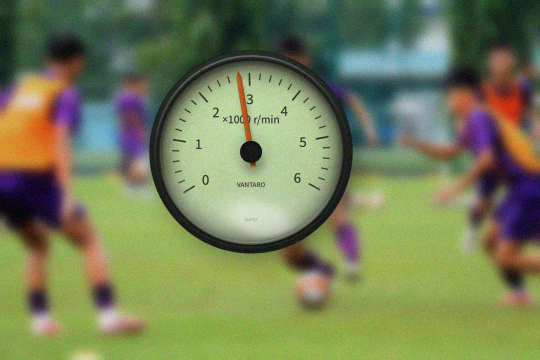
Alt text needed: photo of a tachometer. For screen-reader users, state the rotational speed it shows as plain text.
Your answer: 2800 rpm
